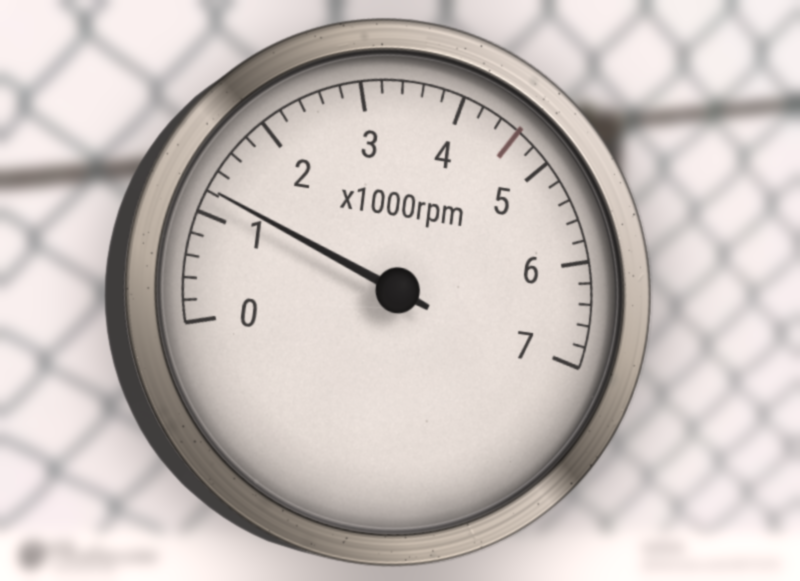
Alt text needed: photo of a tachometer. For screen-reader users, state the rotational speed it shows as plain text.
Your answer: 1200 rpm
